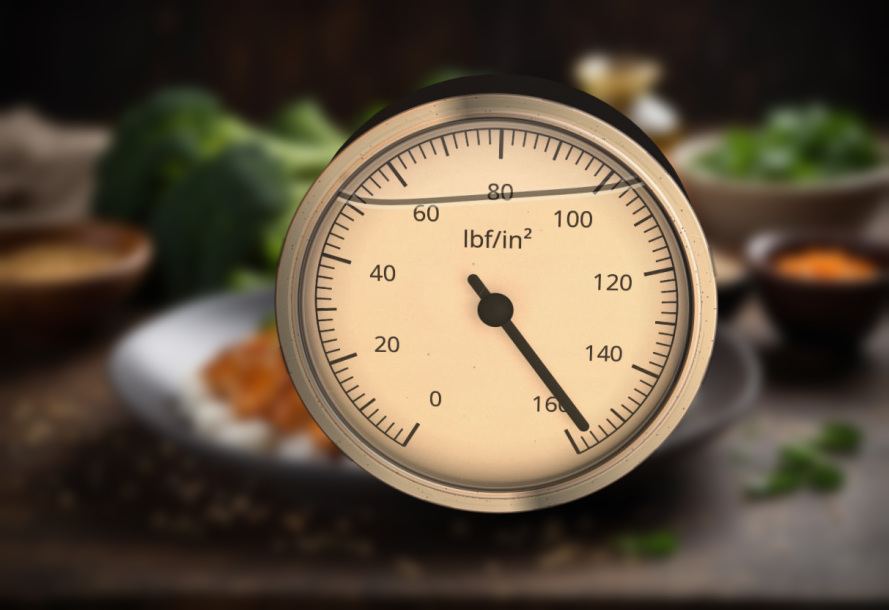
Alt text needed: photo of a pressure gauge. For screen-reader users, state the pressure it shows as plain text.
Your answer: 156 psi
